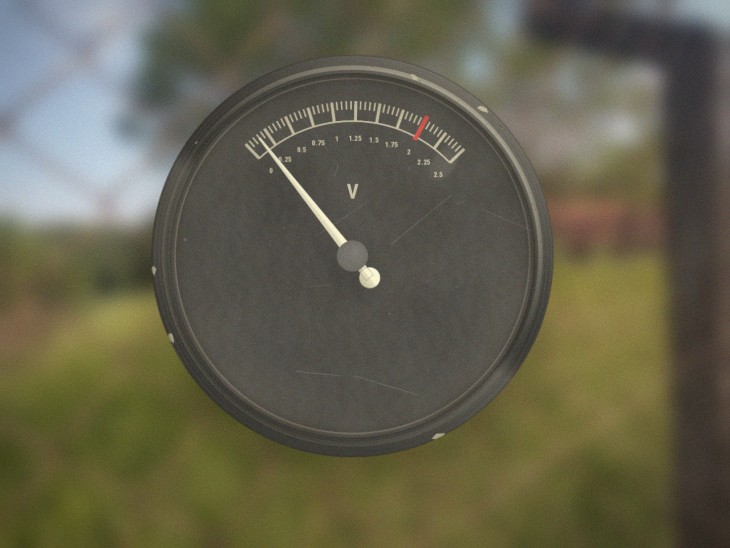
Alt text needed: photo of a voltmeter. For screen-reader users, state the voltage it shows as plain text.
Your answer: 0.15 V
